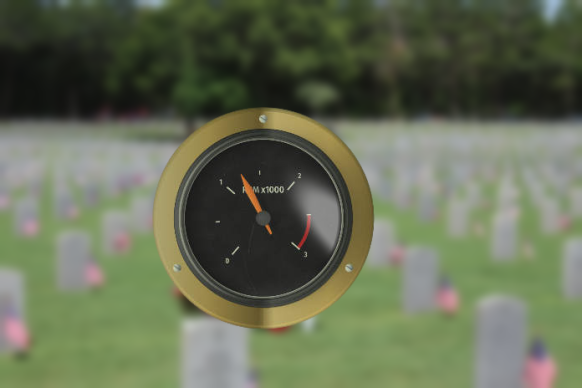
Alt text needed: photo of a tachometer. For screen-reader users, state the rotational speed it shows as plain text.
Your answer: 1250 rpm
